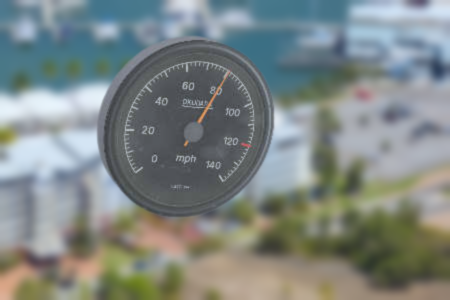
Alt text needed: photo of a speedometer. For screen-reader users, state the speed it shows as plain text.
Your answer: 80 mph
